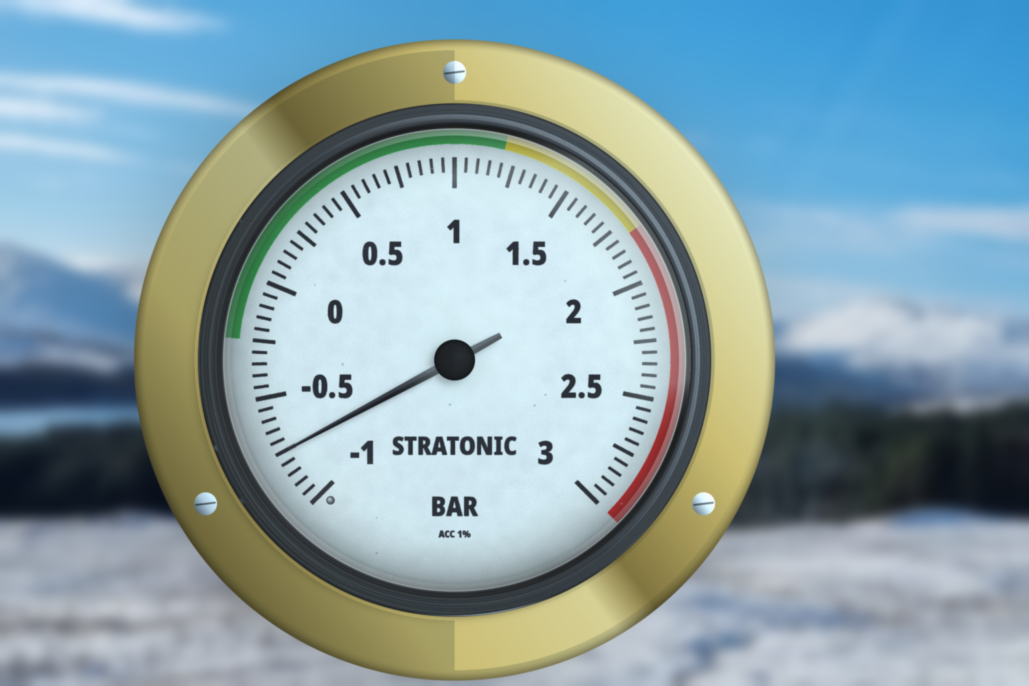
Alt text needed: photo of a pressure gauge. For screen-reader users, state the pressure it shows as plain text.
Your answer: -0.75 bar
